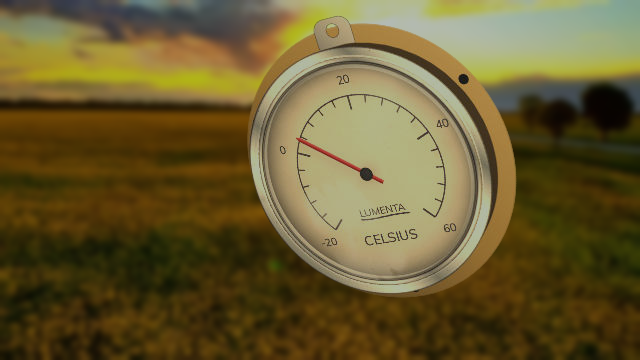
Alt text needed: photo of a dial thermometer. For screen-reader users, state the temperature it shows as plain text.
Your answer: 4 °C
